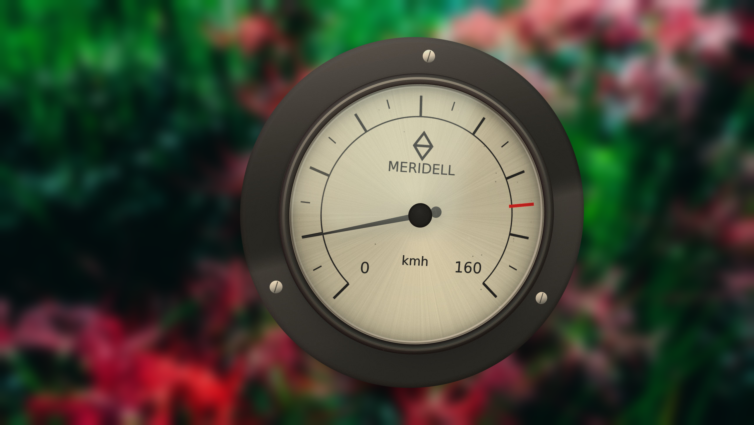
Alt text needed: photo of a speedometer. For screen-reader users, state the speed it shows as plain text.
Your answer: 20 km/h
